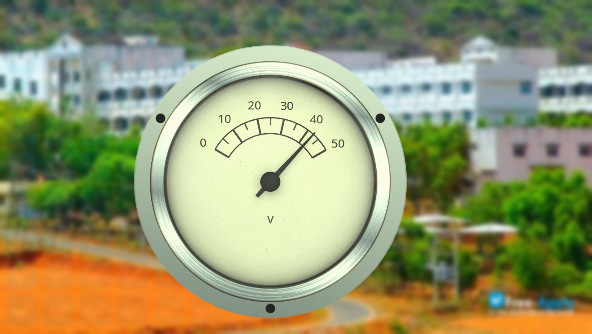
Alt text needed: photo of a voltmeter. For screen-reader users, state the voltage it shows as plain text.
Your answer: 42.5 V
